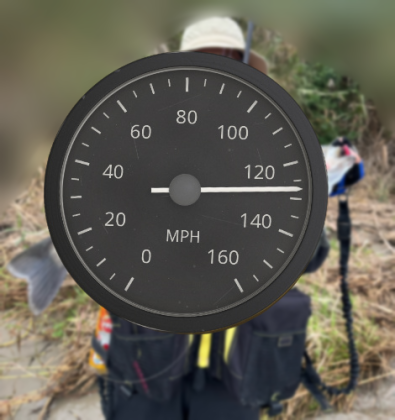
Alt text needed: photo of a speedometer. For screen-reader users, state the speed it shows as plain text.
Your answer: 127.5 mph
